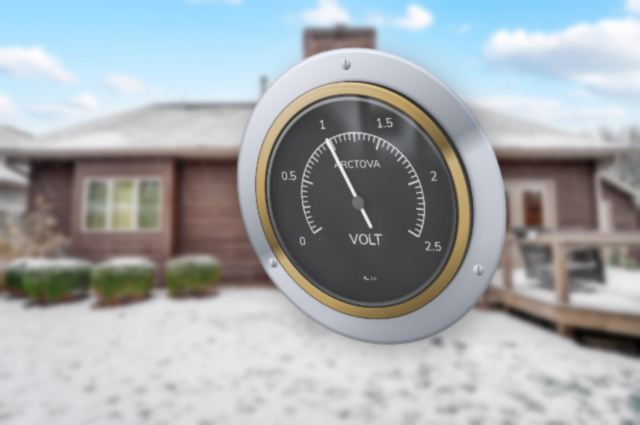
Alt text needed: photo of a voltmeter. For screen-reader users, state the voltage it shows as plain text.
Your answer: 1 V
